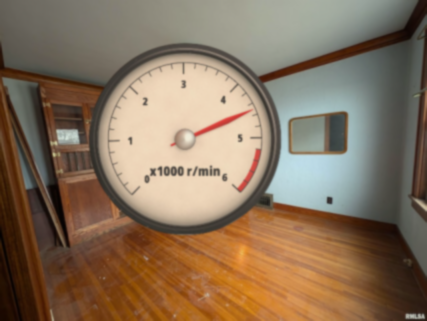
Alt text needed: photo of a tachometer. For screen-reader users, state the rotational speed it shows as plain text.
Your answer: 4500 rpm
